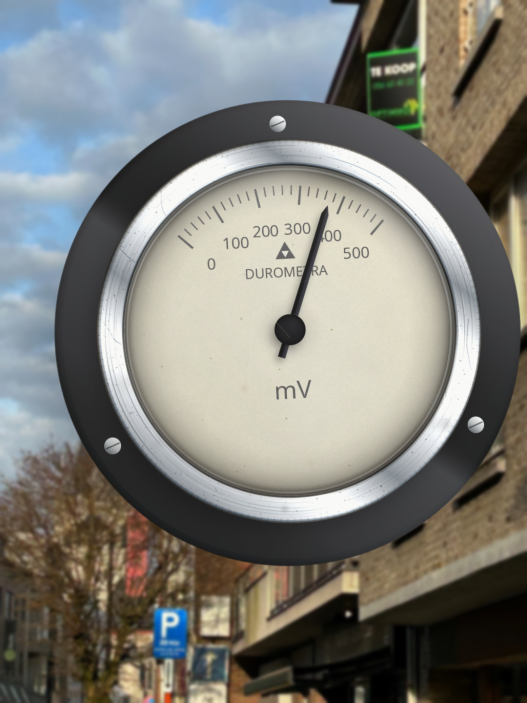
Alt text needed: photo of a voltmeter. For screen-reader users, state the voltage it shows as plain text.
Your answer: 370 mV
